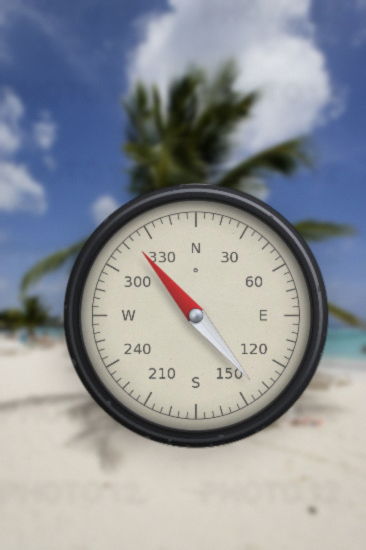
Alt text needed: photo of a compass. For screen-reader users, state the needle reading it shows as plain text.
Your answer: 320 °
